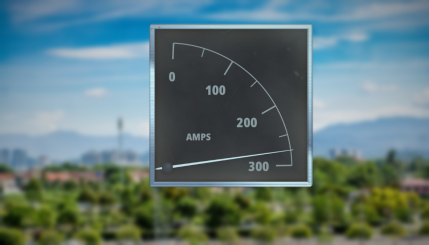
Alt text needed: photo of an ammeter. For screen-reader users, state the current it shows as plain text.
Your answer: 275 A
